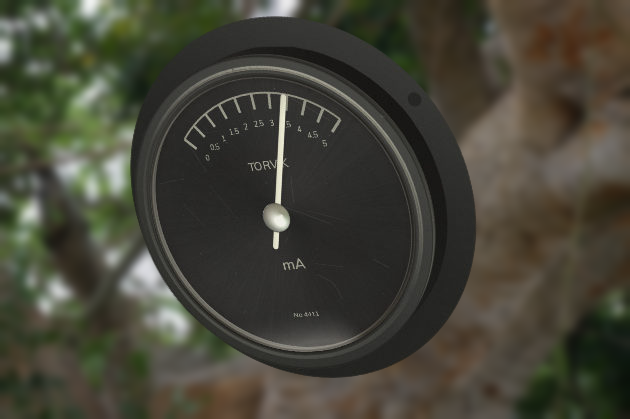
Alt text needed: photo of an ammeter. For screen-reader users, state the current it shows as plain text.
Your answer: 3.5 mA
